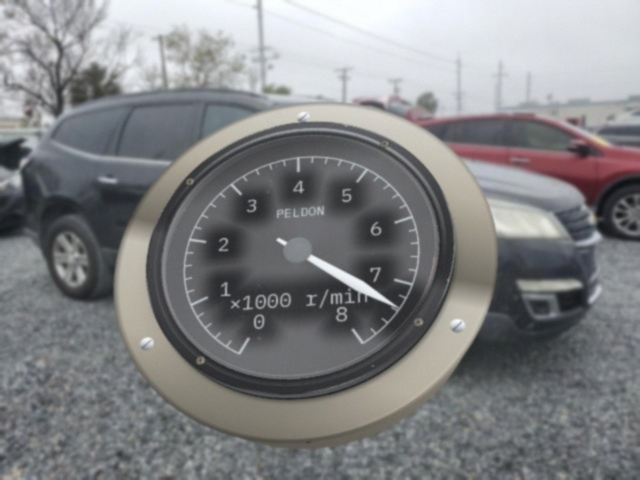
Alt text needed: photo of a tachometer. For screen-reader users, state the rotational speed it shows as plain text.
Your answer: 7400 rpm
